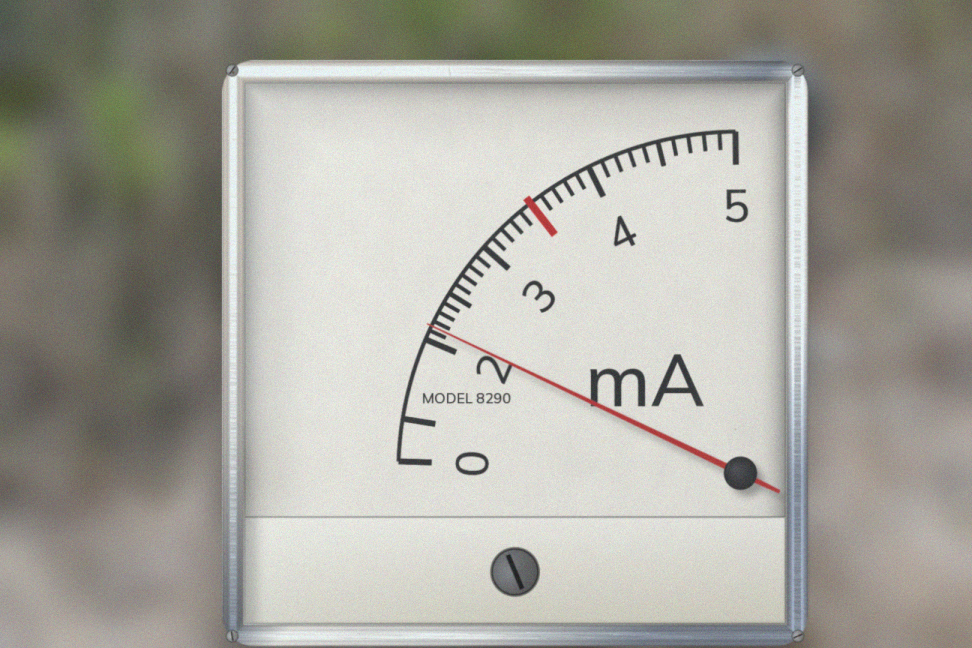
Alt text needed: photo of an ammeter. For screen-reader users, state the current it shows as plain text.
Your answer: 2.15 mA
